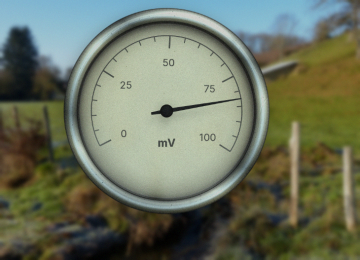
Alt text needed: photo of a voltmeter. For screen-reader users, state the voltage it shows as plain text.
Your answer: 82.5 mV
